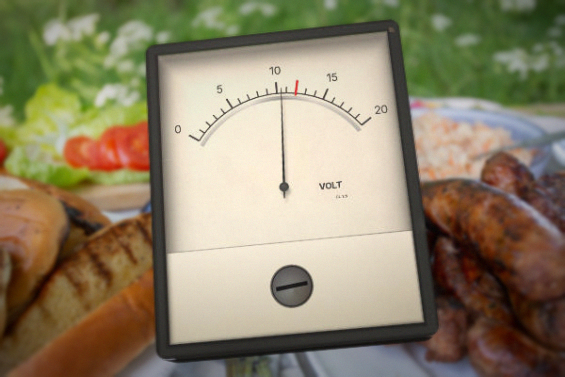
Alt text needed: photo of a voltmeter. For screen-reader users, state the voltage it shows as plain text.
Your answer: 10.5 V
